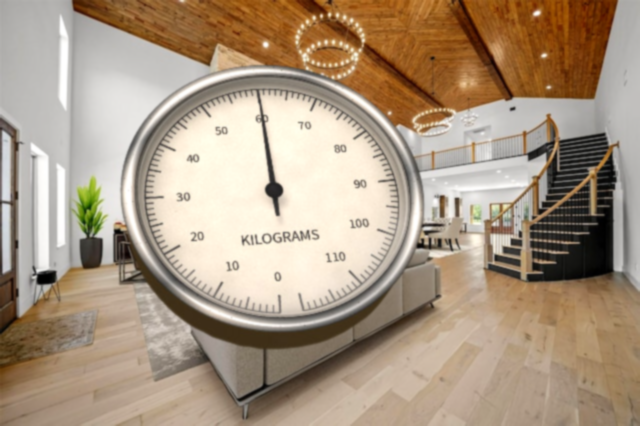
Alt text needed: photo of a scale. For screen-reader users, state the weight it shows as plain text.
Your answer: 60 kg
